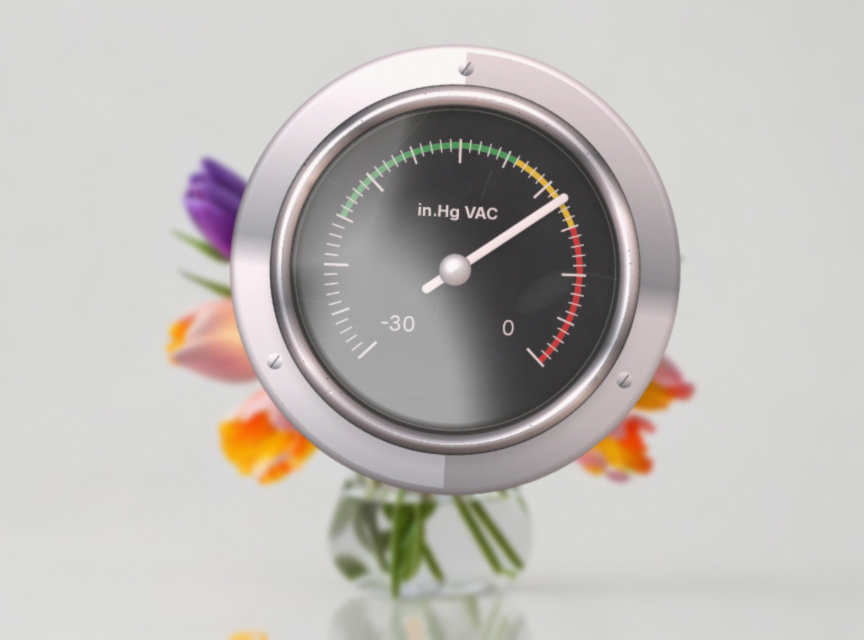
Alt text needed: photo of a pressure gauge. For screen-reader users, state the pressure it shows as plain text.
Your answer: -9 inHg
